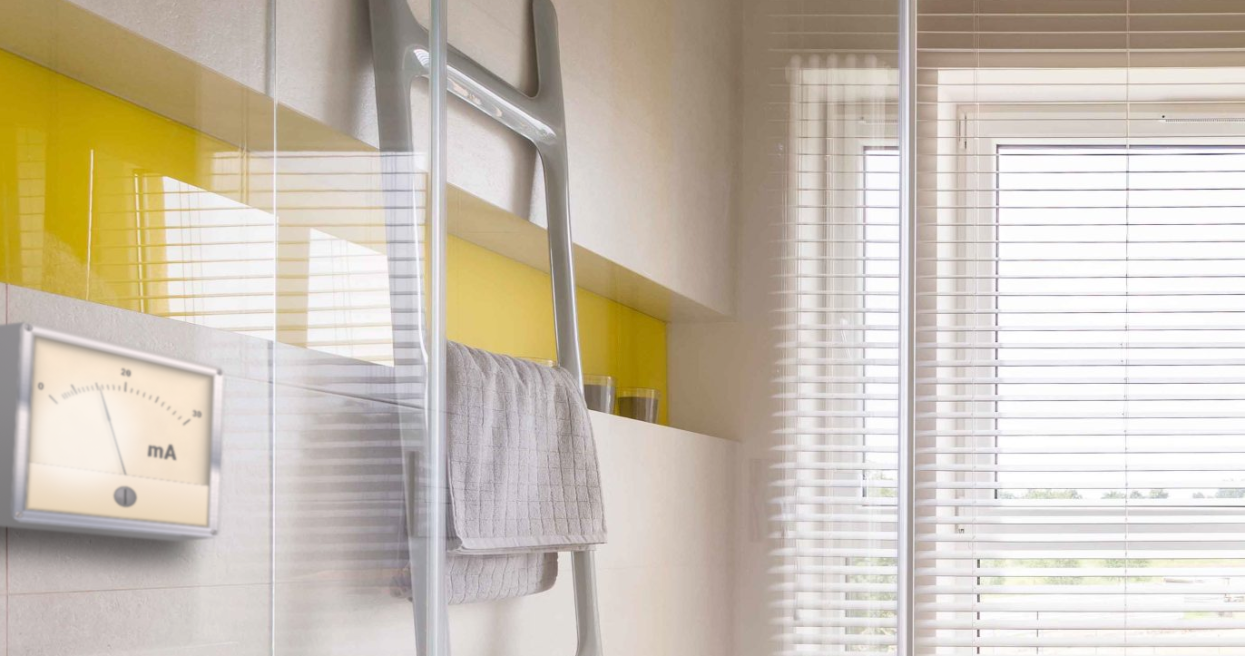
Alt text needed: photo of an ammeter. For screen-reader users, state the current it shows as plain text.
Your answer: 15 mA
